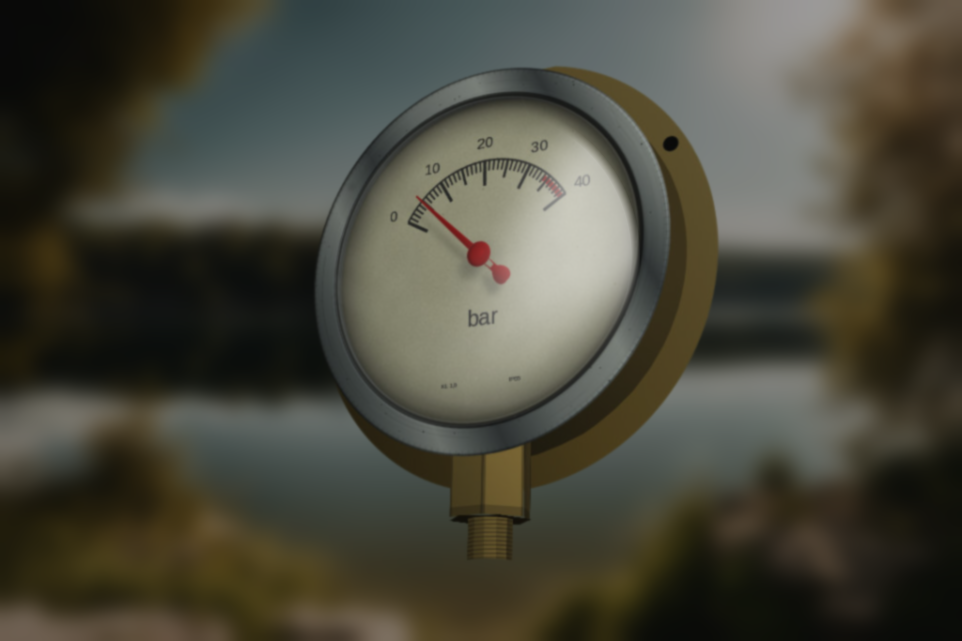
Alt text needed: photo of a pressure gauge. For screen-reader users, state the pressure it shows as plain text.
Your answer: 5 bar
